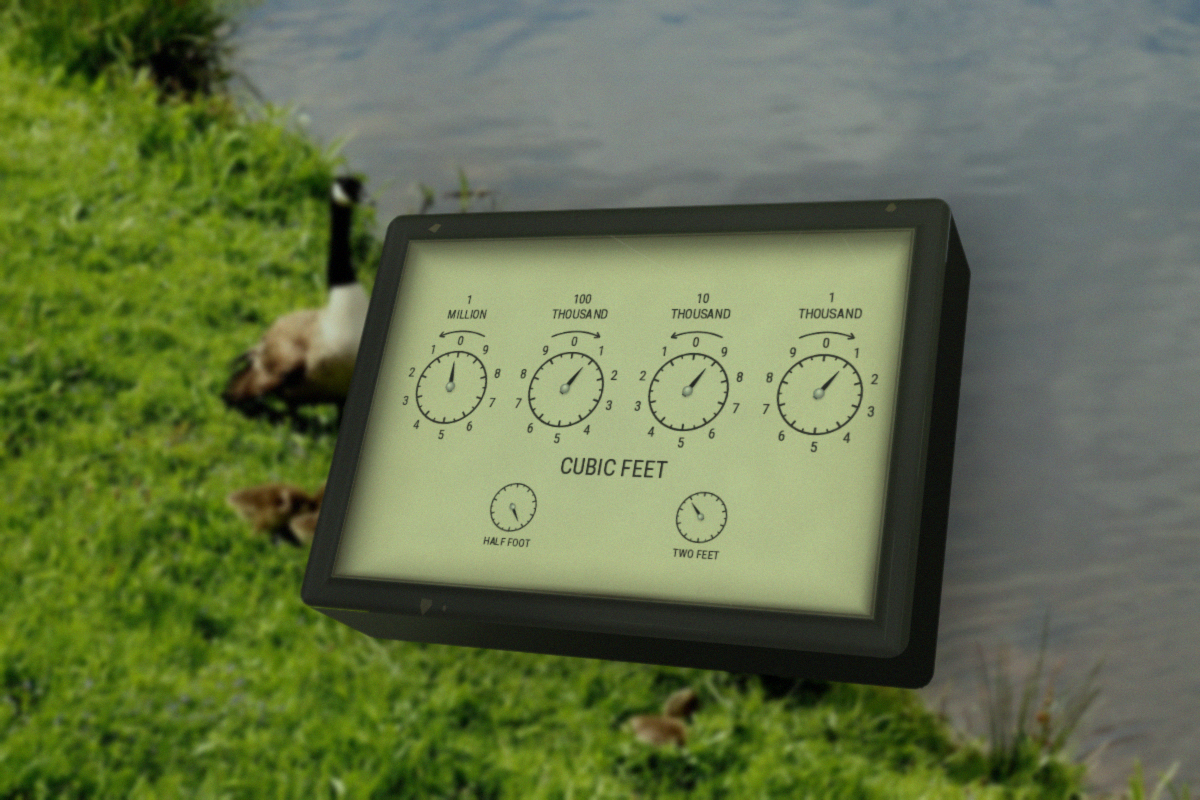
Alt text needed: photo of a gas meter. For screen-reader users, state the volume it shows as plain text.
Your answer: 9100 ft³
